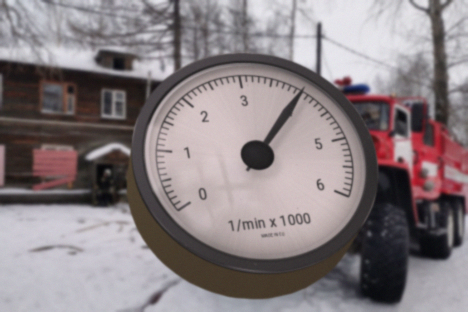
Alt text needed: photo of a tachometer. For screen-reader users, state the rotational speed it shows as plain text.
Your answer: 4000 rpm
